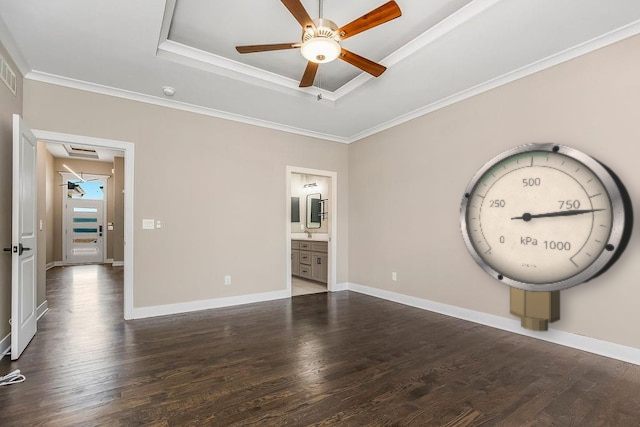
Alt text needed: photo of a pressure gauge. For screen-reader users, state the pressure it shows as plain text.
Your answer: 800 kPa
